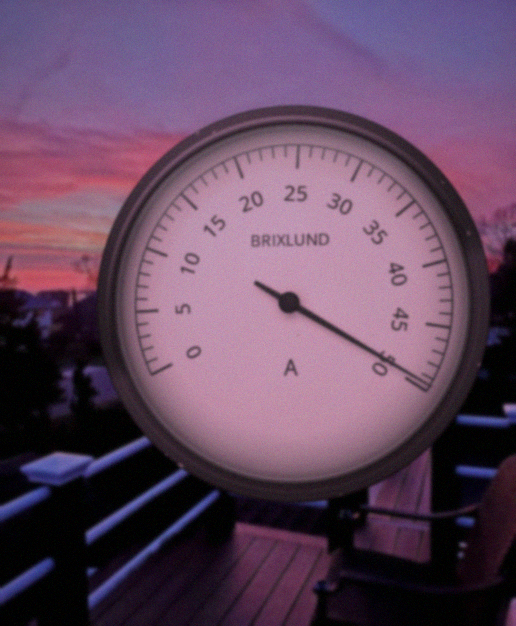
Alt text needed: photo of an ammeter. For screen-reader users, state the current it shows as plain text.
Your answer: 49.5 A
